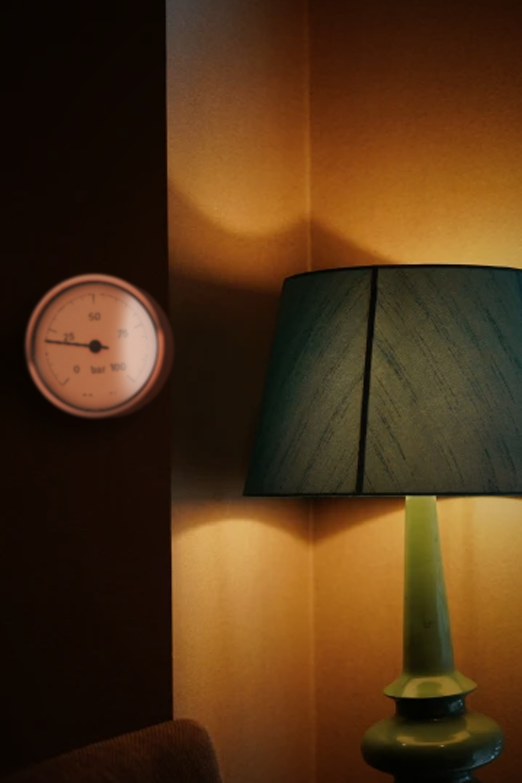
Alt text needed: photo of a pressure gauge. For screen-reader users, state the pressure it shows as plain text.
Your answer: 20 bar
